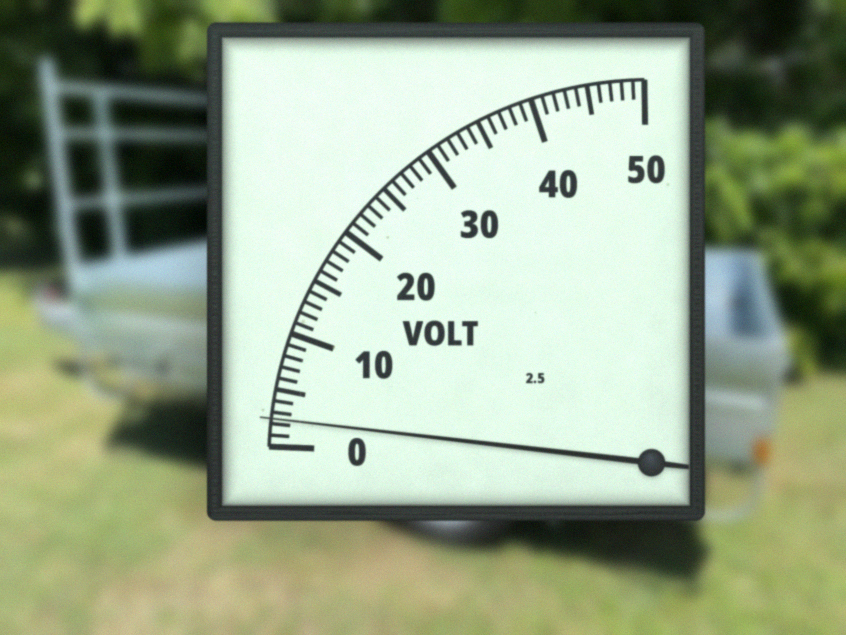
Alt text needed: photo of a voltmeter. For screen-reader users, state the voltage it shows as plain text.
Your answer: 2.5 V
